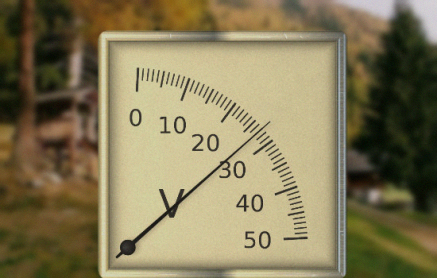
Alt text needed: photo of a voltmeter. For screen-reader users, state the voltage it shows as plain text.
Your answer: 27 V
